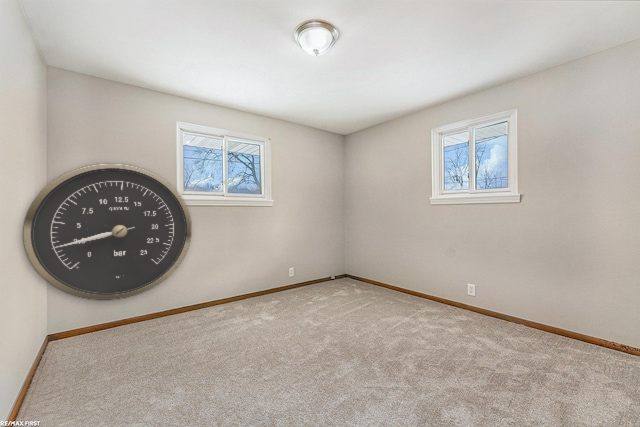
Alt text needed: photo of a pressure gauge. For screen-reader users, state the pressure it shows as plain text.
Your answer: 2.5 bar
